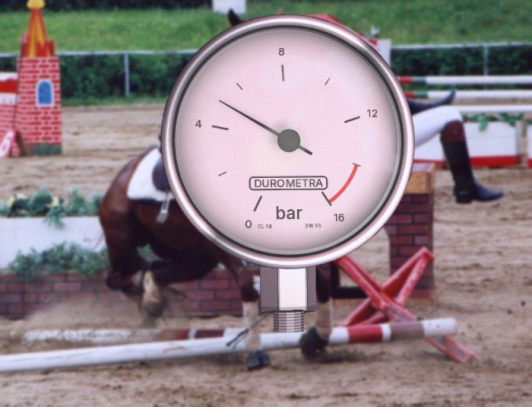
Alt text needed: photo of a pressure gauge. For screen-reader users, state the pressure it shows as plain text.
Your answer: 5 bar
